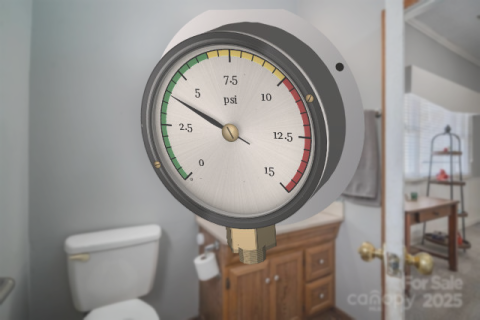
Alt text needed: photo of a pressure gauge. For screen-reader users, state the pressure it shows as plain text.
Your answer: 4 psi
